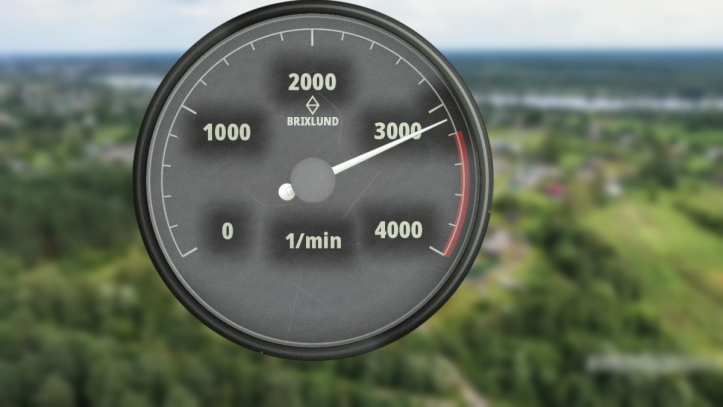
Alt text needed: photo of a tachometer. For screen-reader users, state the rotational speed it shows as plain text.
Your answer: 3100 rpm
